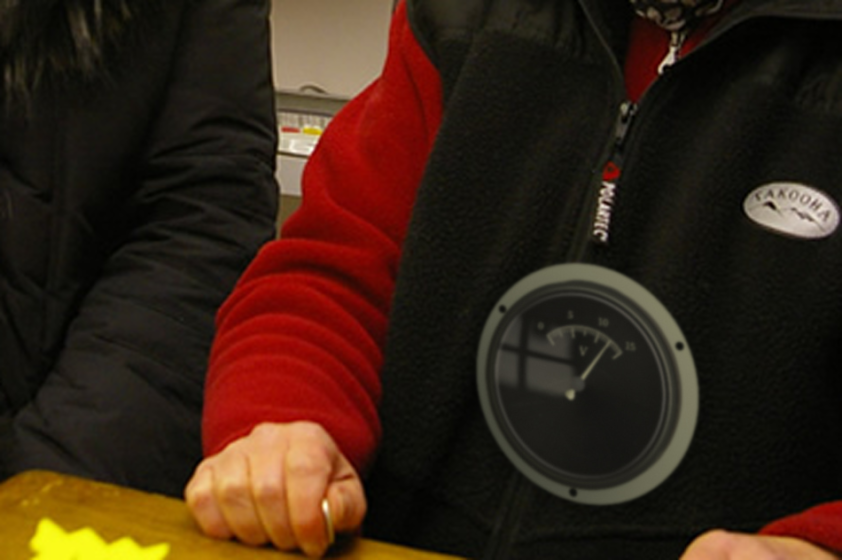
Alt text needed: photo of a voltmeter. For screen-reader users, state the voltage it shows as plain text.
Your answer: 12.5 V
